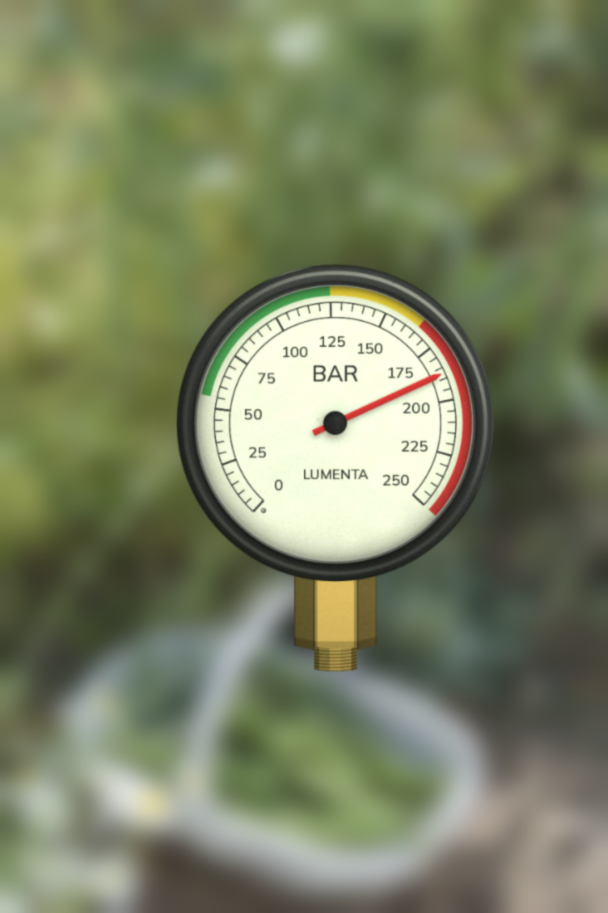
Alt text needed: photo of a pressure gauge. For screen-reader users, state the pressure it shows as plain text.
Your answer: 187.5 bar
